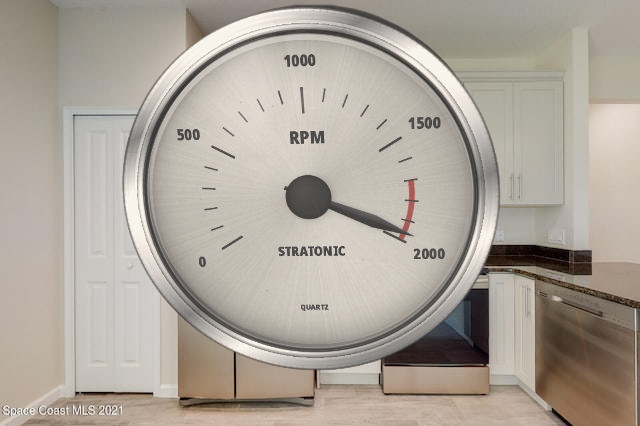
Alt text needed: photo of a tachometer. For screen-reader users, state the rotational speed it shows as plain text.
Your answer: 1950 rpm
